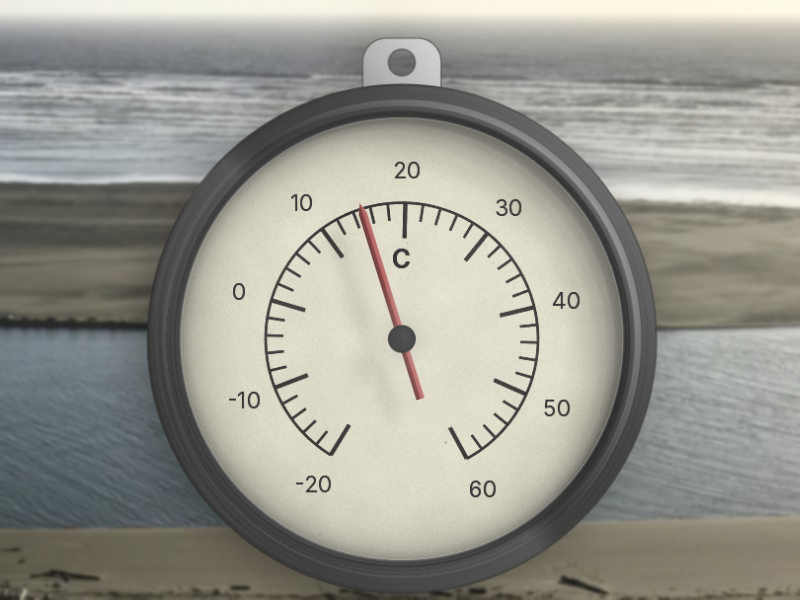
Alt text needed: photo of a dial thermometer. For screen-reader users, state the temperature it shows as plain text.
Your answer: 15 °C
